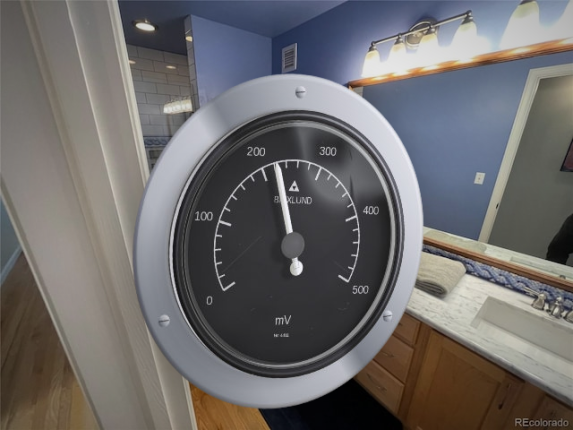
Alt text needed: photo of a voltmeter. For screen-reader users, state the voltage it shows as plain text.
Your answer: 220 mV
